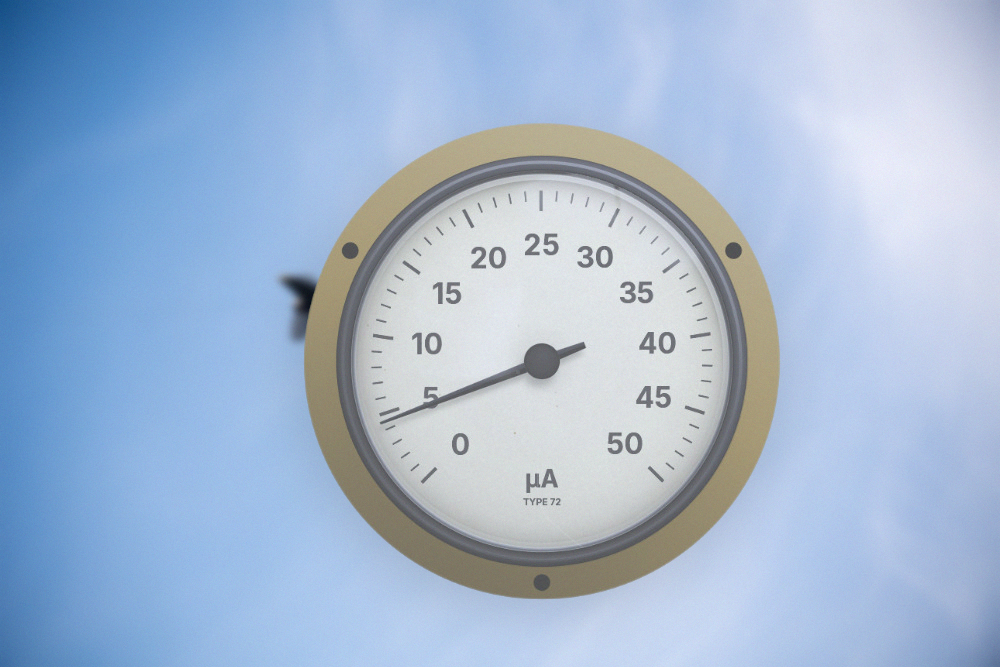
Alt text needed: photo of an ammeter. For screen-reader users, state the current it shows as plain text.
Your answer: 4.5 µA
